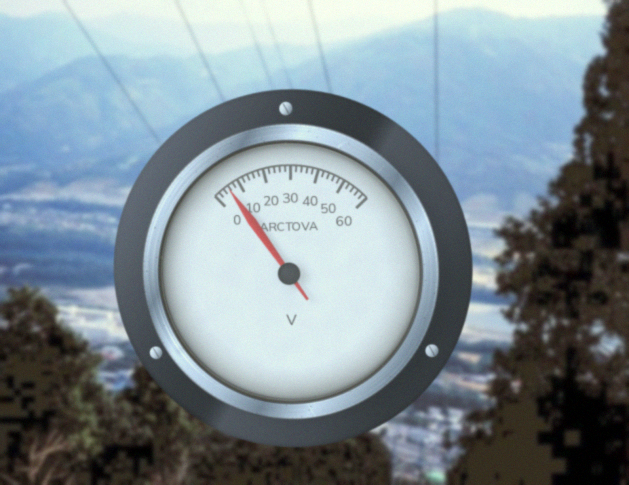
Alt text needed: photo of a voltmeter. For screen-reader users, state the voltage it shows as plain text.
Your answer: 6 V
